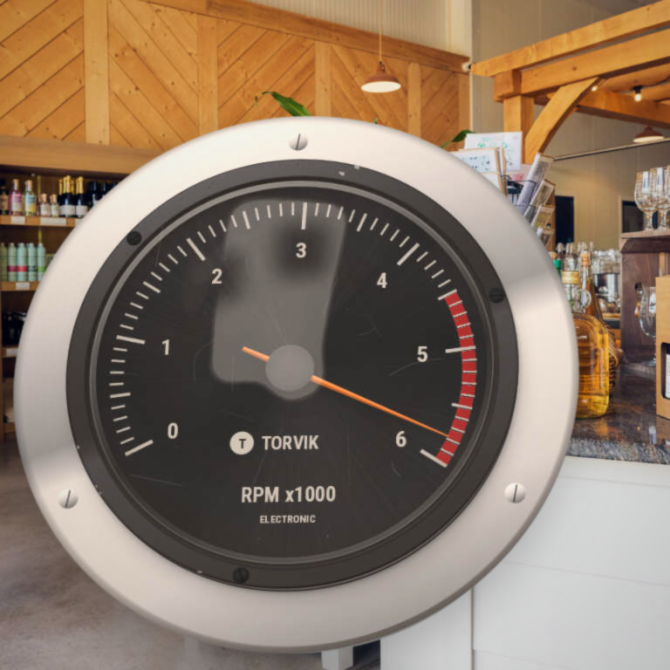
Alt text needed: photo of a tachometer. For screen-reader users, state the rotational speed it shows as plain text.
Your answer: 5800 rpm
